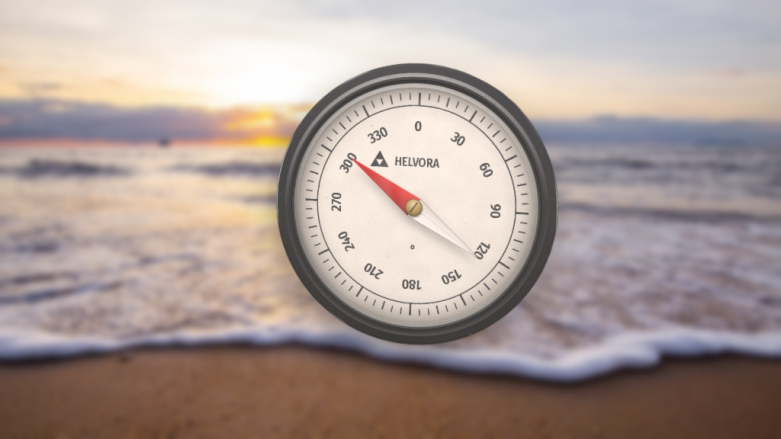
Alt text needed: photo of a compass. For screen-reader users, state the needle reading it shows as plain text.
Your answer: 305 °
